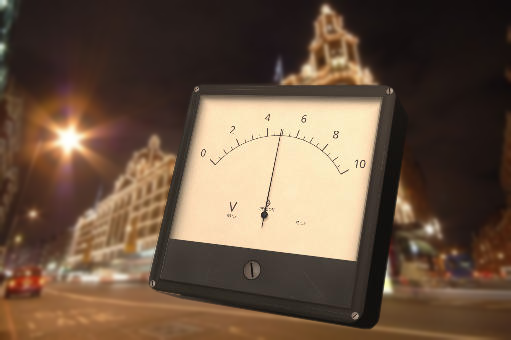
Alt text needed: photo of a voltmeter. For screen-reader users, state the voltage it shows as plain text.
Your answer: 5 V
